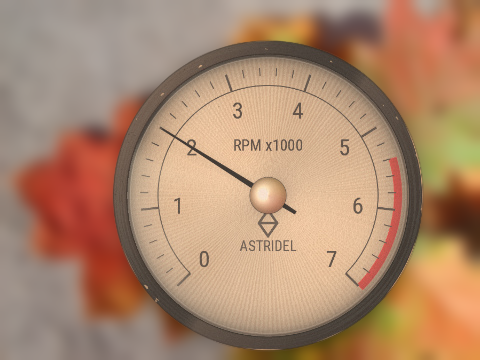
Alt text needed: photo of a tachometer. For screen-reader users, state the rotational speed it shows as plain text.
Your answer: 2000 rpm
